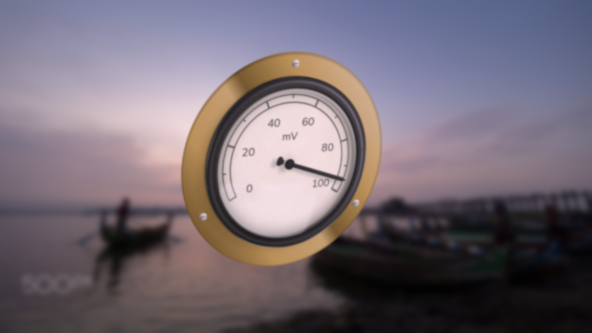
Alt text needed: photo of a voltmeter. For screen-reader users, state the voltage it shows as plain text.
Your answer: 95 mV
